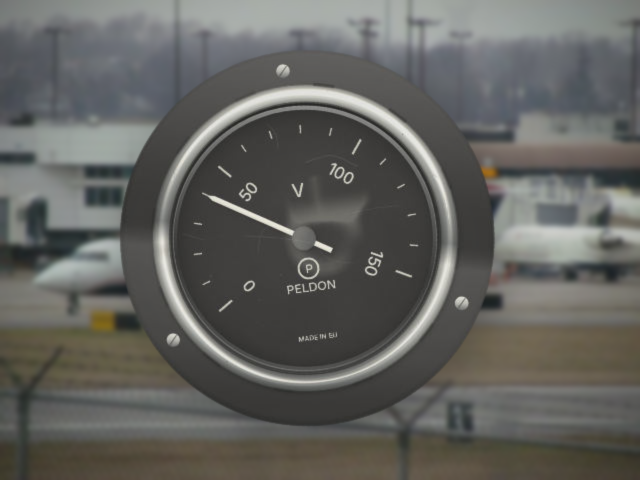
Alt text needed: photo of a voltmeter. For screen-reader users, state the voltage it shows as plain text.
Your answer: 40 V
